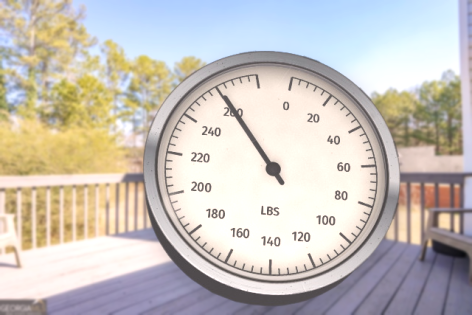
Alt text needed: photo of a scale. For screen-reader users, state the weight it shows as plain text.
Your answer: 260 lb
